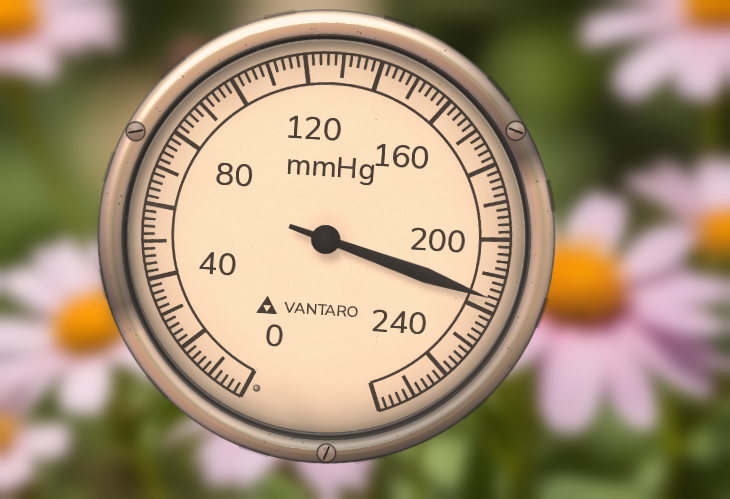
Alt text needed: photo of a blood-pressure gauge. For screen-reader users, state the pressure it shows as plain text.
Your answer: 216 mmHg
